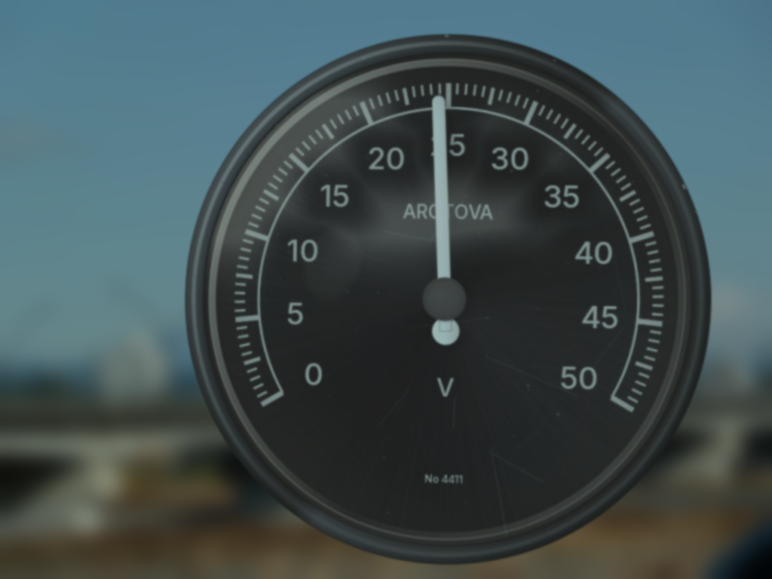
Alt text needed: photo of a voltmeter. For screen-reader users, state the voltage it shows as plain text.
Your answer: 24.5 V
